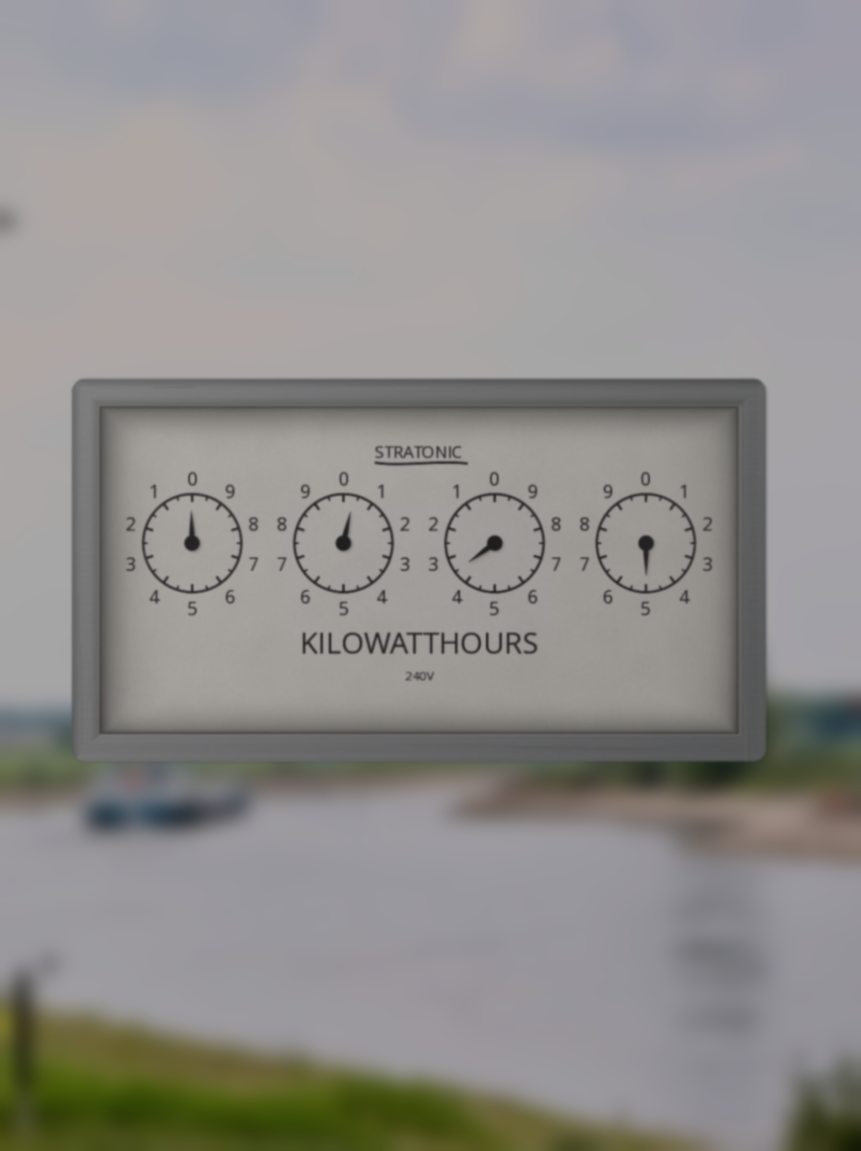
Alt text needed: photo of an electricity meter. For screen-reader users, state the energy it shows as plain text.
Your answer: 35 kWh
